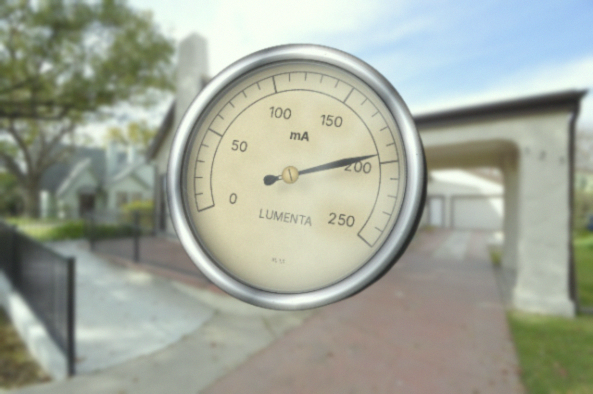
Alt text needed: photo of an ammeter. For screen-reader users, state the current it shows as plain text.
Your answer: 195 mA
